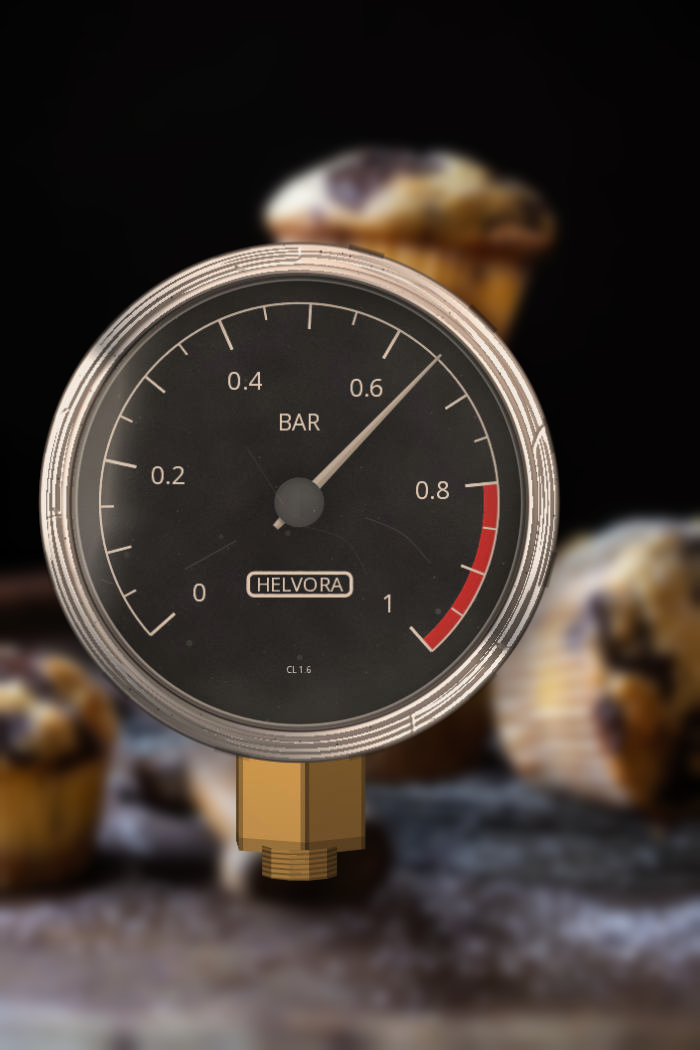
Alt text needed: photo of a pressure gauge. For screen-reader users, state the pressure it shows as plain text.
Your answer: 0.65 bar
